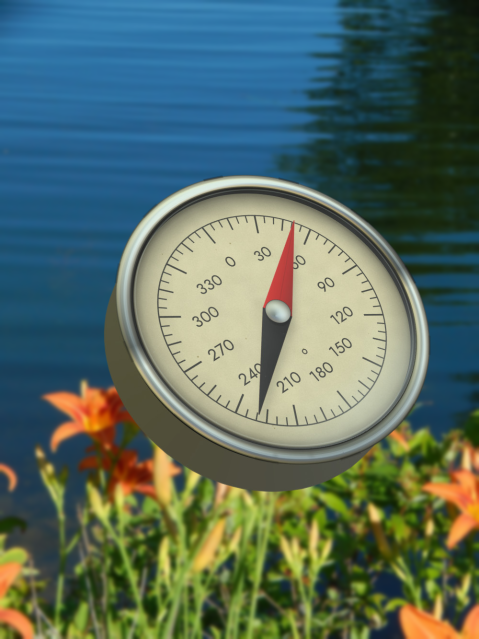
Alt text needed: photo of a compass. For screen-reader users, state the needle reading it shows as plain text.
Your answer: 50 °
